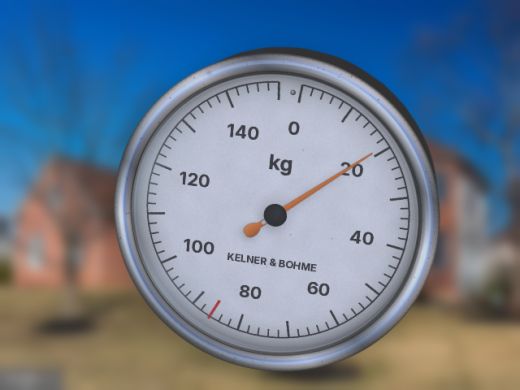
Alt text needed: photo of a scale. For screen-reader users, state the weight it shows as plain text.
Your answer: 19 kg
